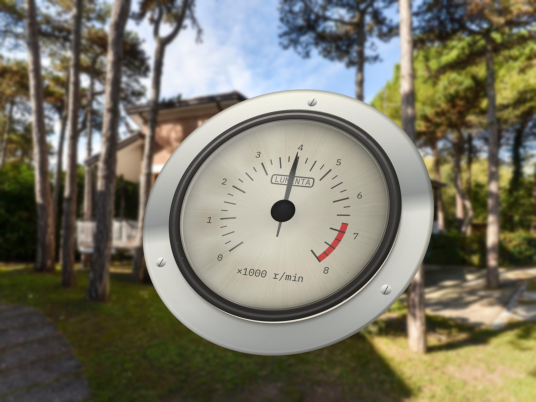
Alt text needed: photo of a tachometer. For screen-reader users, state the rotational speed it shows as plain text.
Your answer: 4000 rpm
